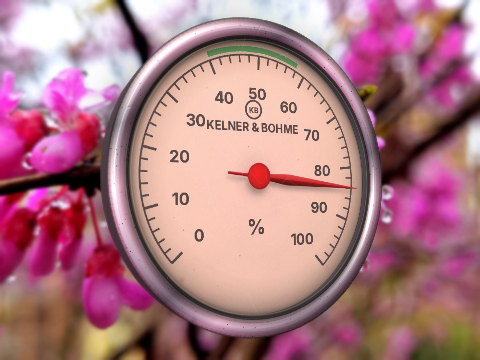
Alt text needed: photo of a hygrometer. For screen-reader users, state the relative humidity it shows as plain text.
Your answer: 84 %
